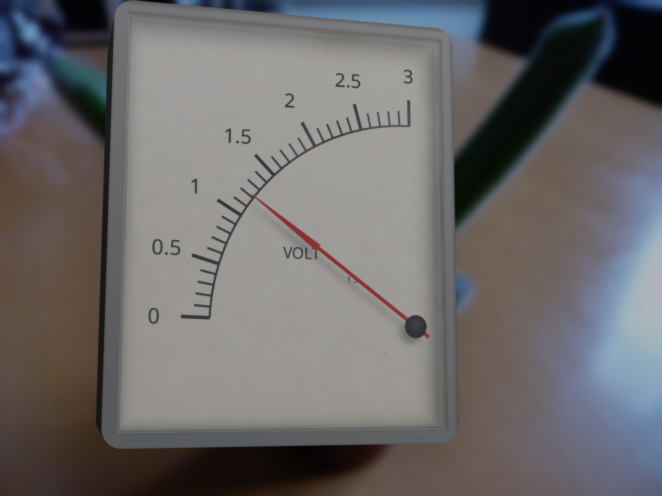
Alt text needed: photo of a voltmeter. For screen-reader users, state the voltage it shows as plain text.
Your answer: 1.2 V
